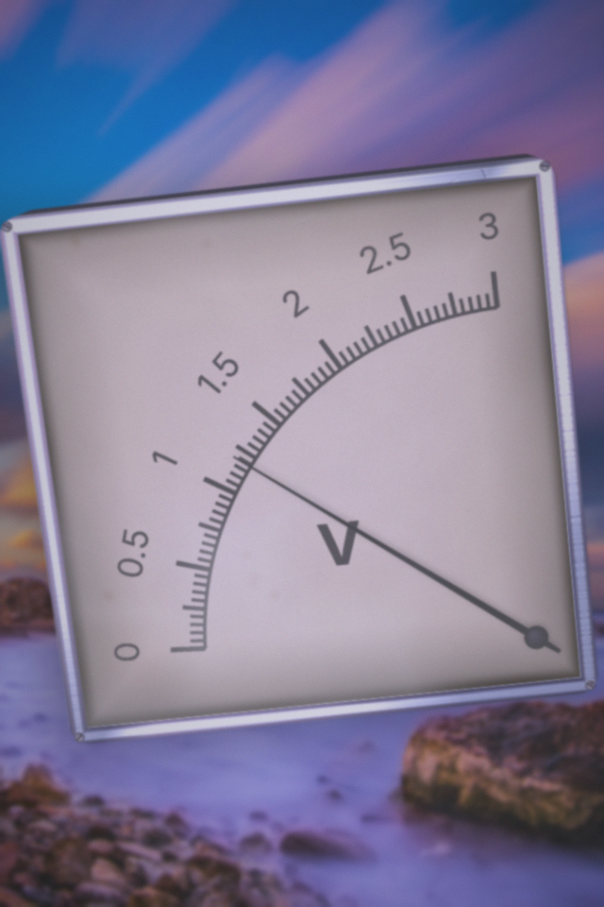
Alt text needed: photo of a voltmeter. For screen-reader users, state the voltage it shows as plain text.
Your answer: 1.2 V
